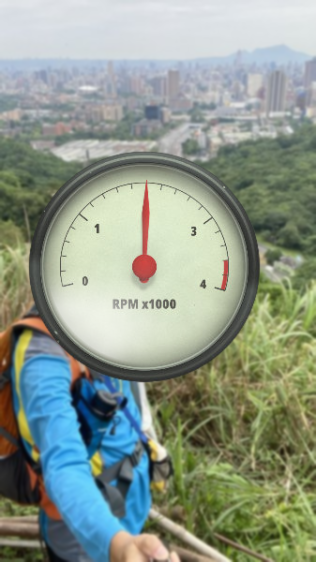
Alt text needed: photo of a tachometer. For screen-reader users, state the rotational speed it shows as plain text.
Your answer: 2000 rpm
